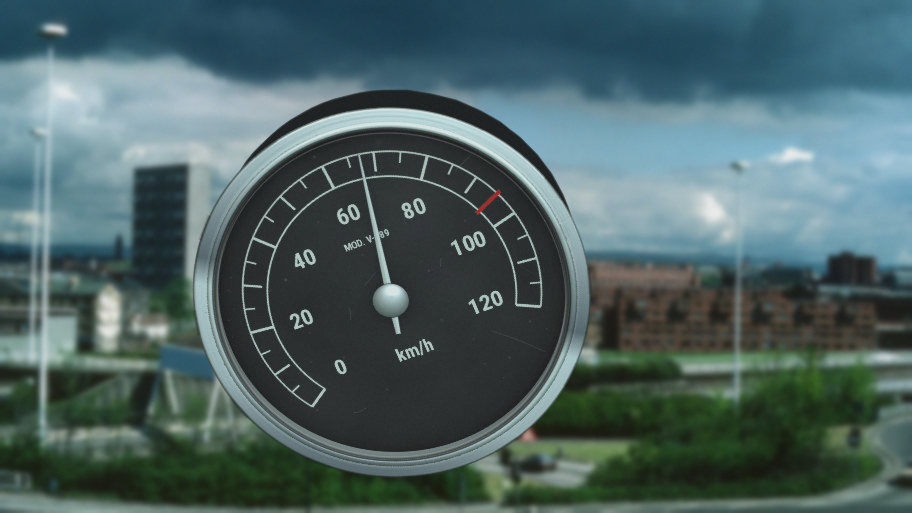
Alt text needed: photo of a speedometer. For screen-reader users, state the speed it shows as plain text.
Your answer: 67.5 km/h
